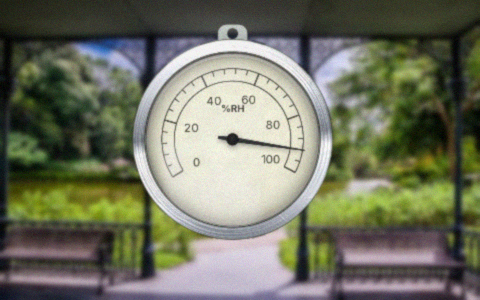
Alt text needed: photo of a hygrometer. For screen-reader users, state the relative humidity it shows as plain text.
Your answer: 92 %
